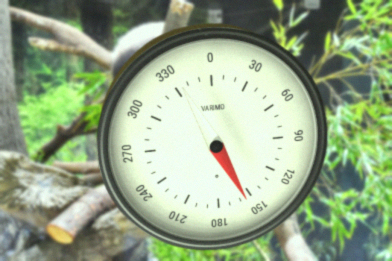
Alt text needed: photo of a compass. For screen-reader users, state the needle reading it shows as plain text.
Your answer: 155 °
